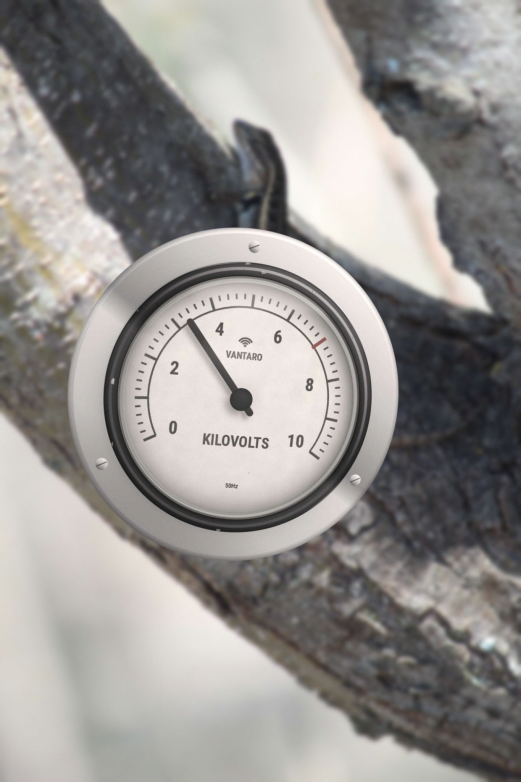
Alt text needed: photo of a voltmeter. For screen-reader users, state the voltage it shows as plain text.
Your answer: 3.3 kV
